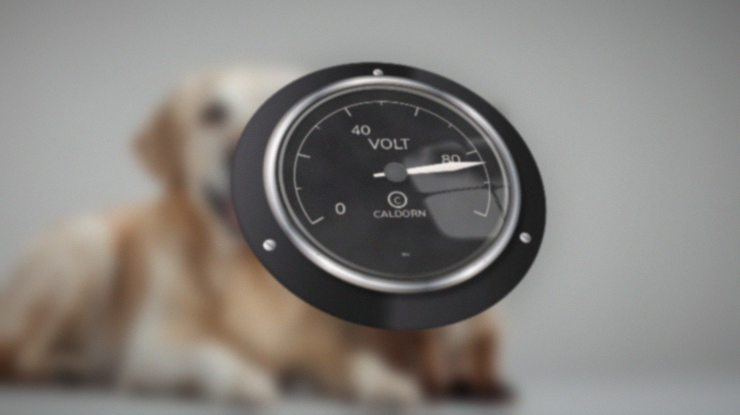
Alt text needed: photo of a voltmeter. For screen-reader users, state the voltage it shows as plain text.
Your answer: 85 V
